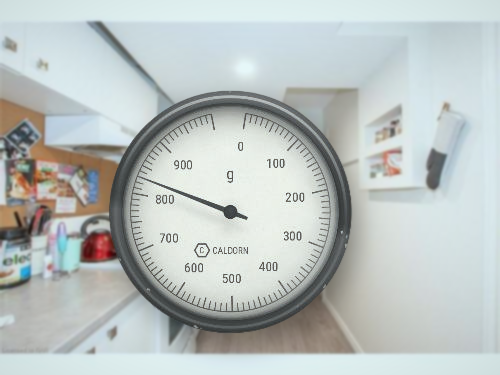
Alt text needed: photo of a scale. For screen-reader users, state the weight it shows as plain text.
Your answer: 830 g
